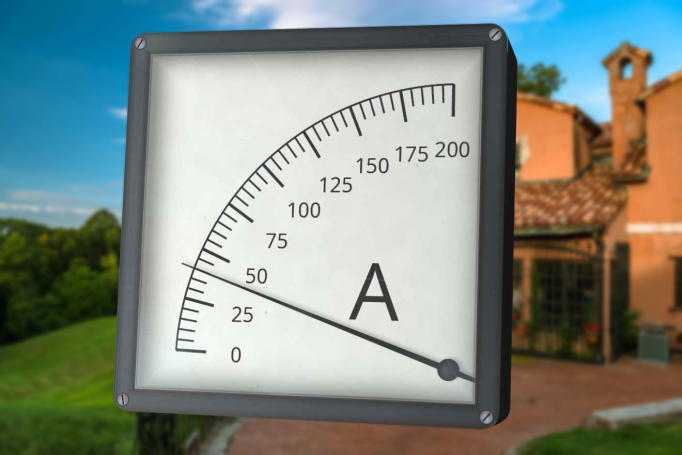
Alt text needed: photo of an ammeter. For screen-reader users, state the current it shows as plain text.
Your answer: 40 A
